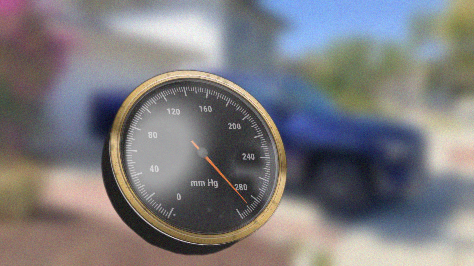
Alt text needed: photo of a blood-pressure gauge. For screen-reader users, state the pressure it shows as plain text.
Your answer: 290 mmHg
